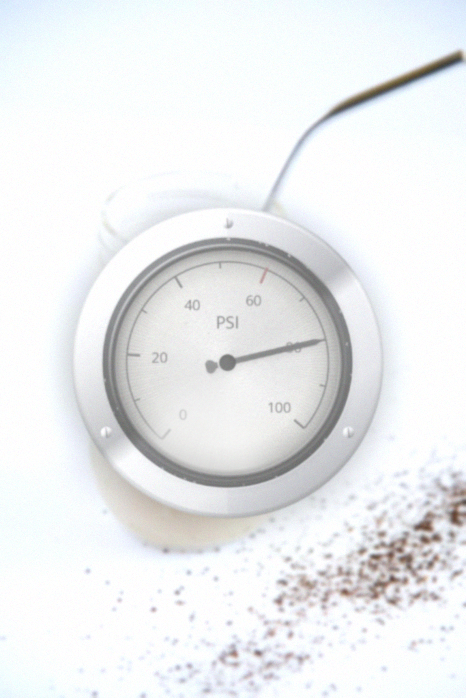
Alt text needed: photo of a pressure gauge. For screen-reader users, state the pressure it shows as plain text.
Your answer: 80 psi
